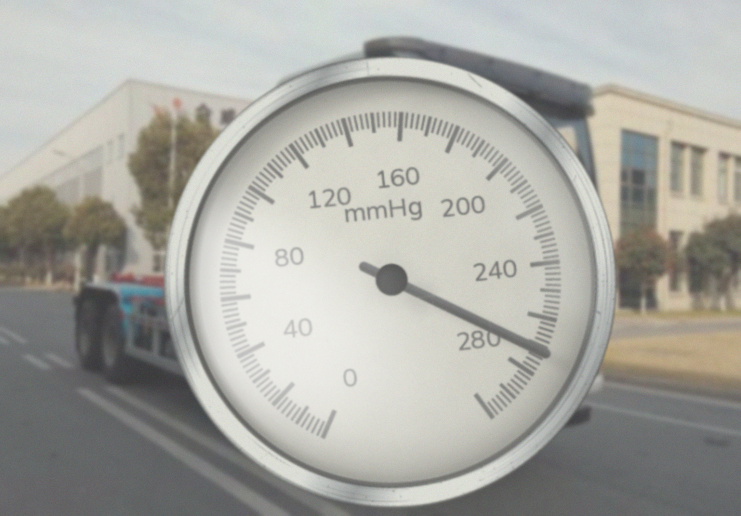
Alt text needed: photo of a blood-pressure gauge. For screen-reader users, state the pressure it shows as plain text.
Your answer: 272 mmHg
